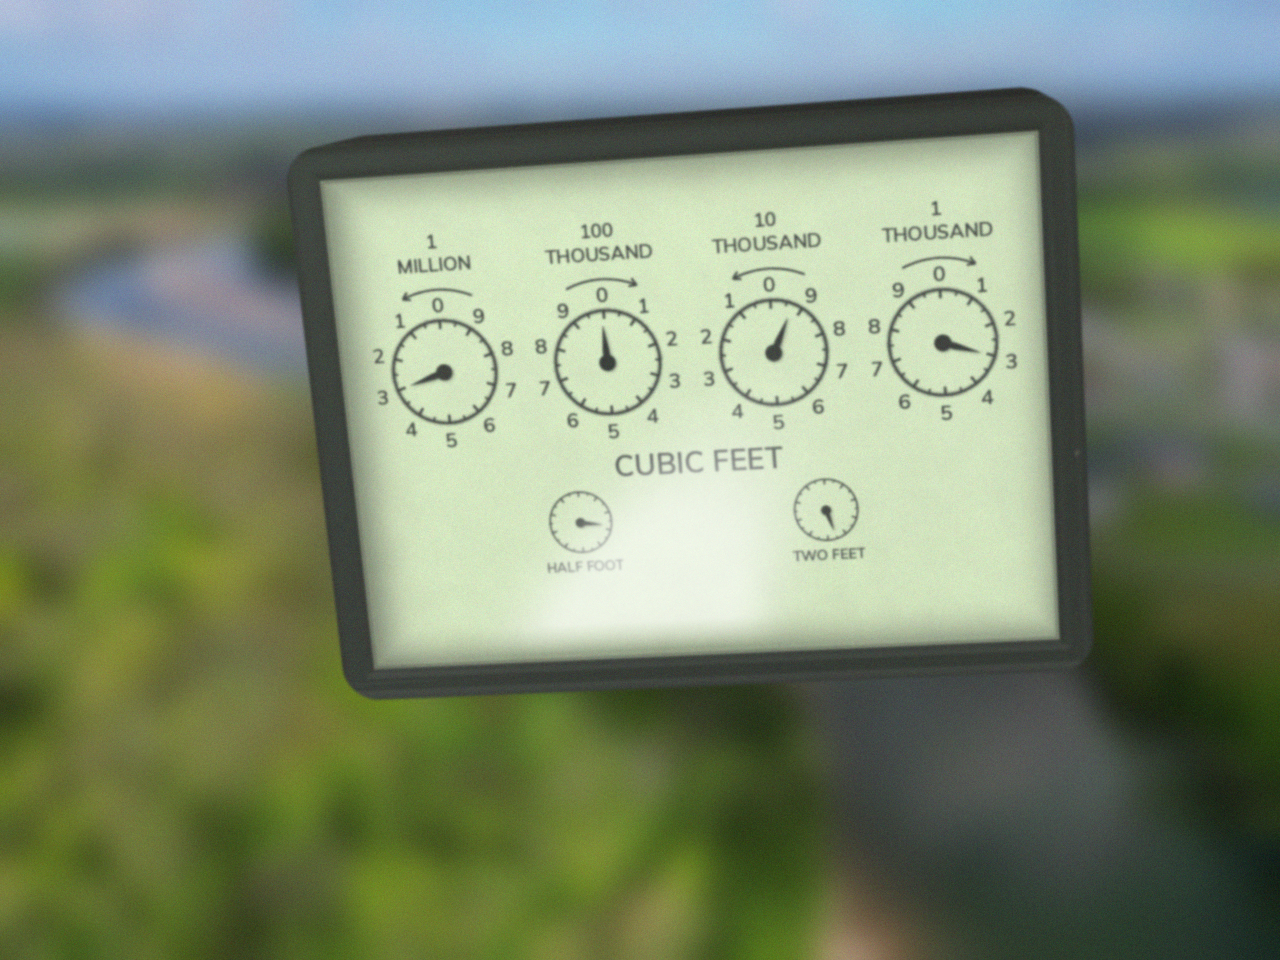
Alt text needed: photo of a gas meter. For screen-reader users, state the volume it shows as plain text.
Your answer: 299300 ft³
